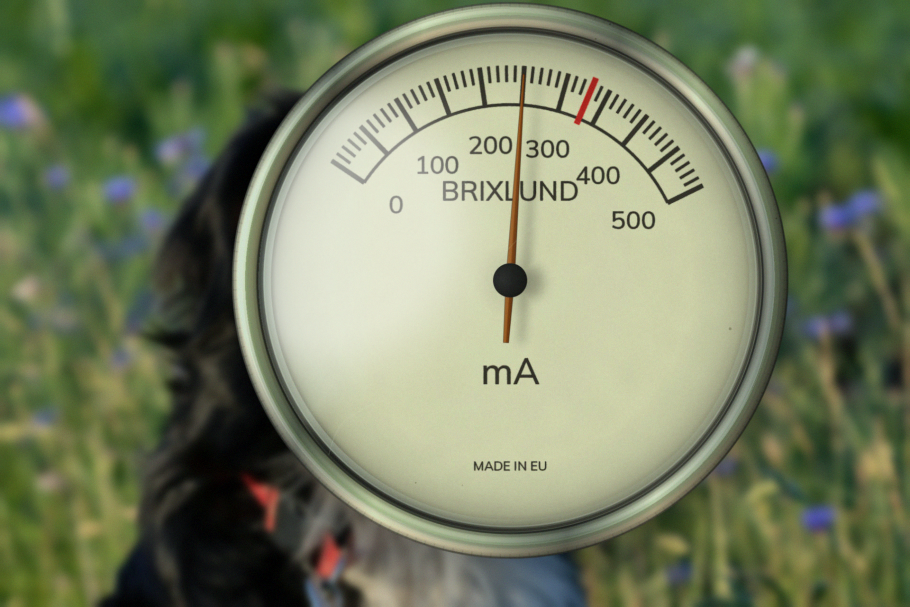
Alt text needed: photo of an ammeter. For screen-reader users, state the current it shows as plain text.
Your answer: 250 mA
